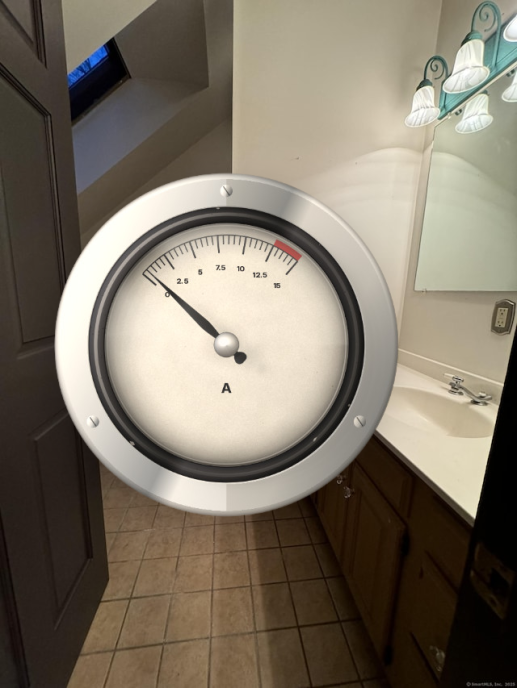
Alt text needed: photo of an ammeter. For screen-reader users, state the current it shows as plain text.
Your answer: 0.5 A
